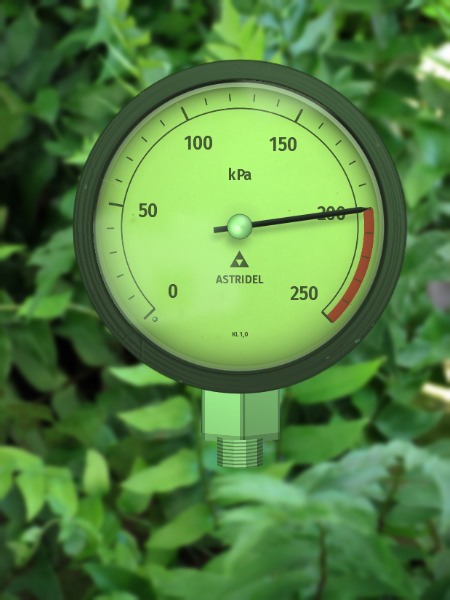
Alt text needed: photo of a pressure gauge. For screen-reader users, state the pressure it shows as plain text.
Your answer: 200 kPa
